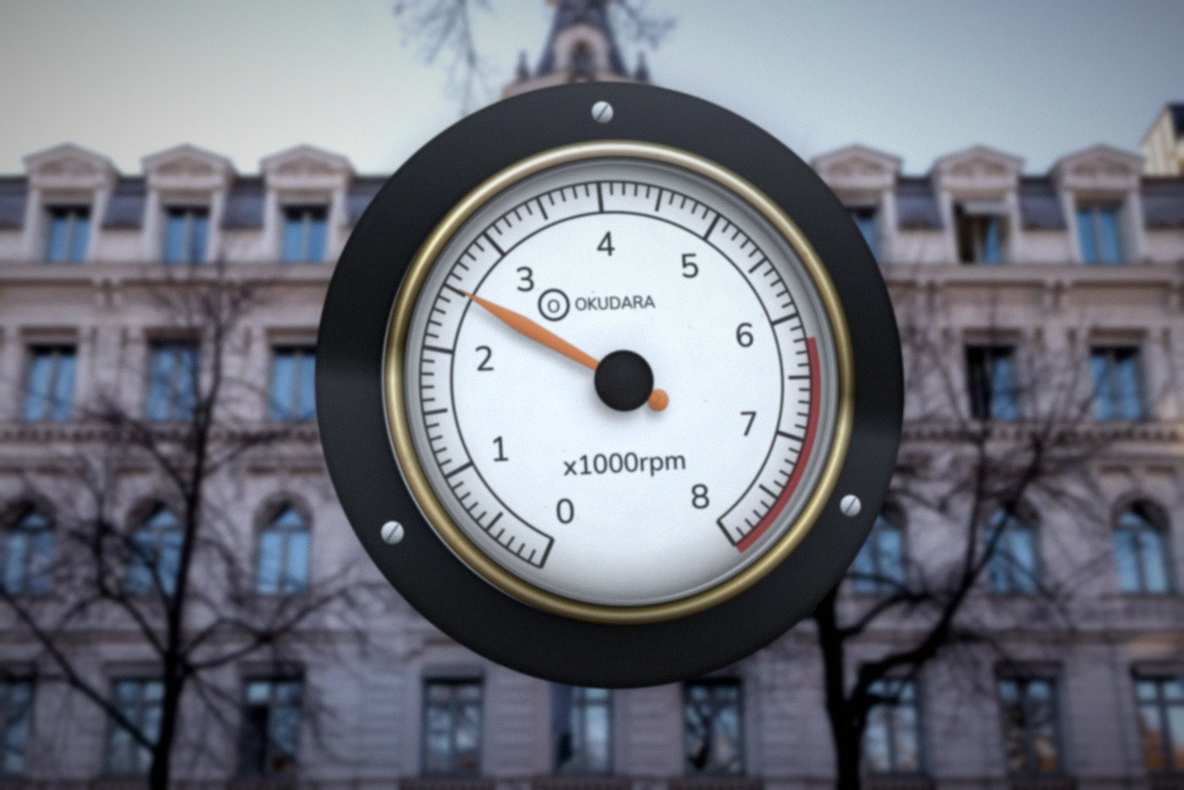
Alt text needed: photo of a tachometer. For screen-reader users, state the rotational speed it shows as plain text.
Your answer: 2500 rpm
